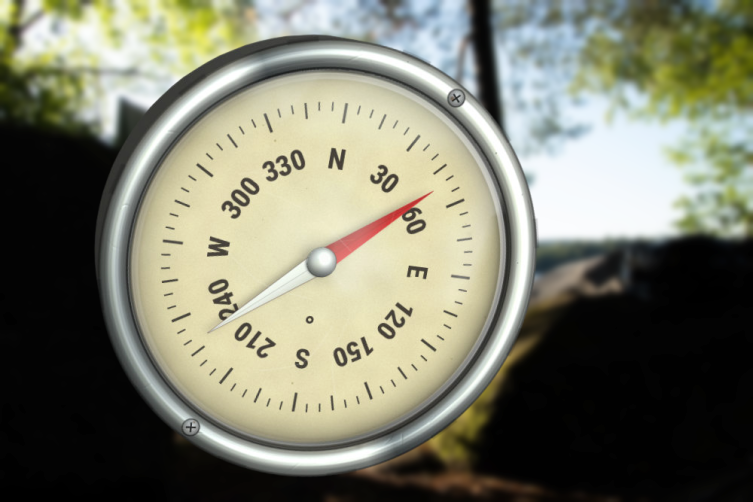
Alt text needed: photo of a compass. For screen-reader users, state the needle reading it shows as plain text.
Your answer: 50 °
